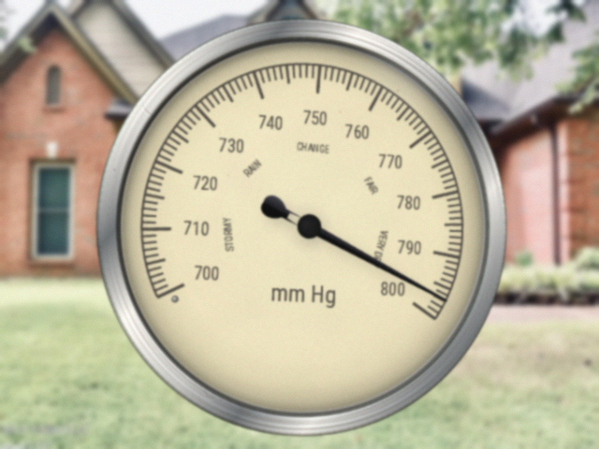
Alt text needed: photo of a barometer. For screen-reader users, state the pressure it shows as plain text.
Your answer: 797 mmHg
